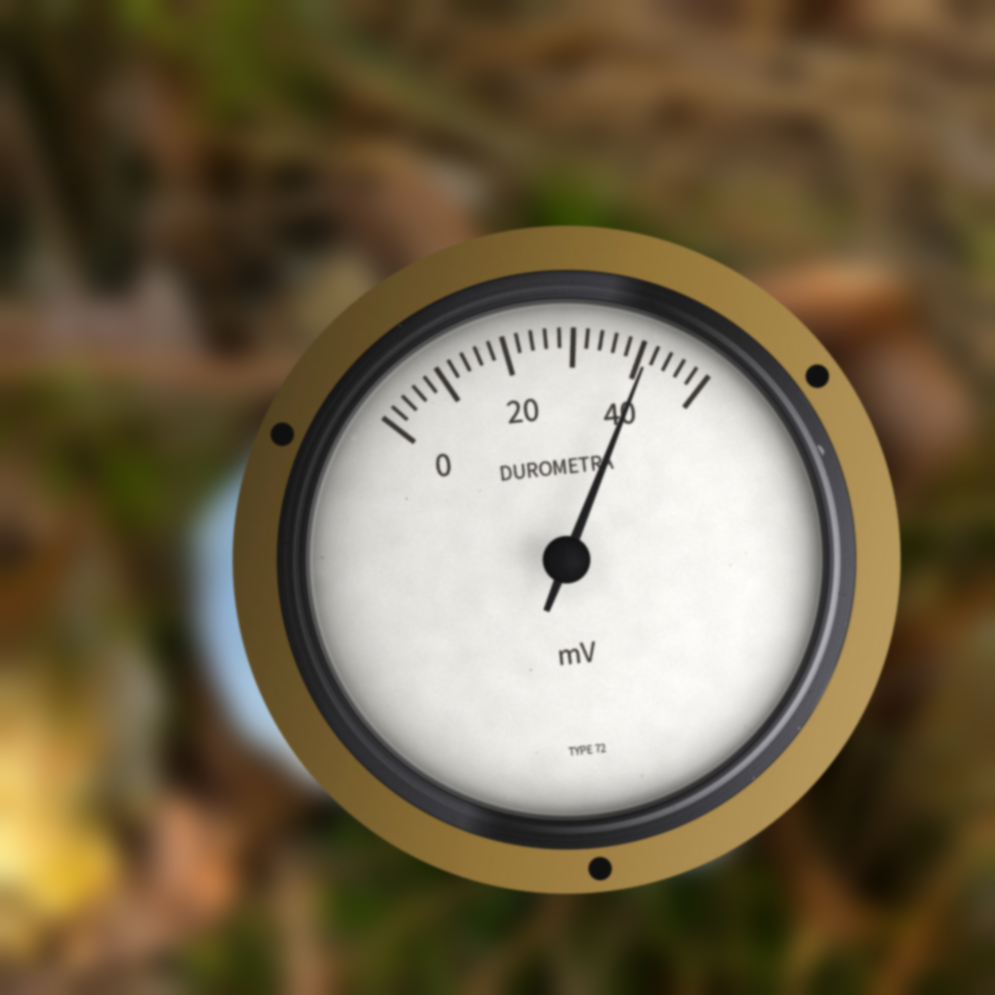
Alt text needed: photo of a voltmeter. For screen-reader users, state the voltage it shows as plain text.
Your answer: 41 mV
